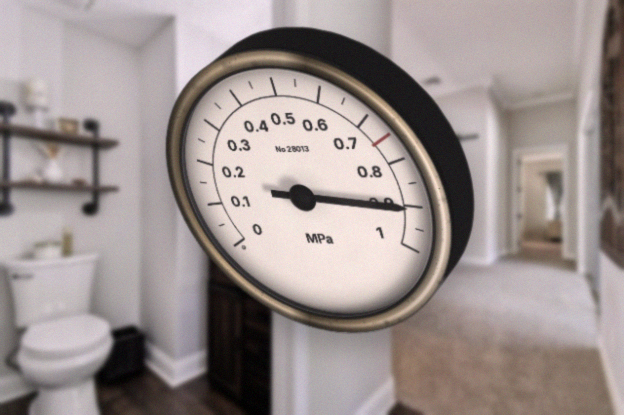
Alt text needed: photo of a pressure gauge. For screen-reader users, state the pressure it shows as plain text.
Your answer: 0.9 MPa
